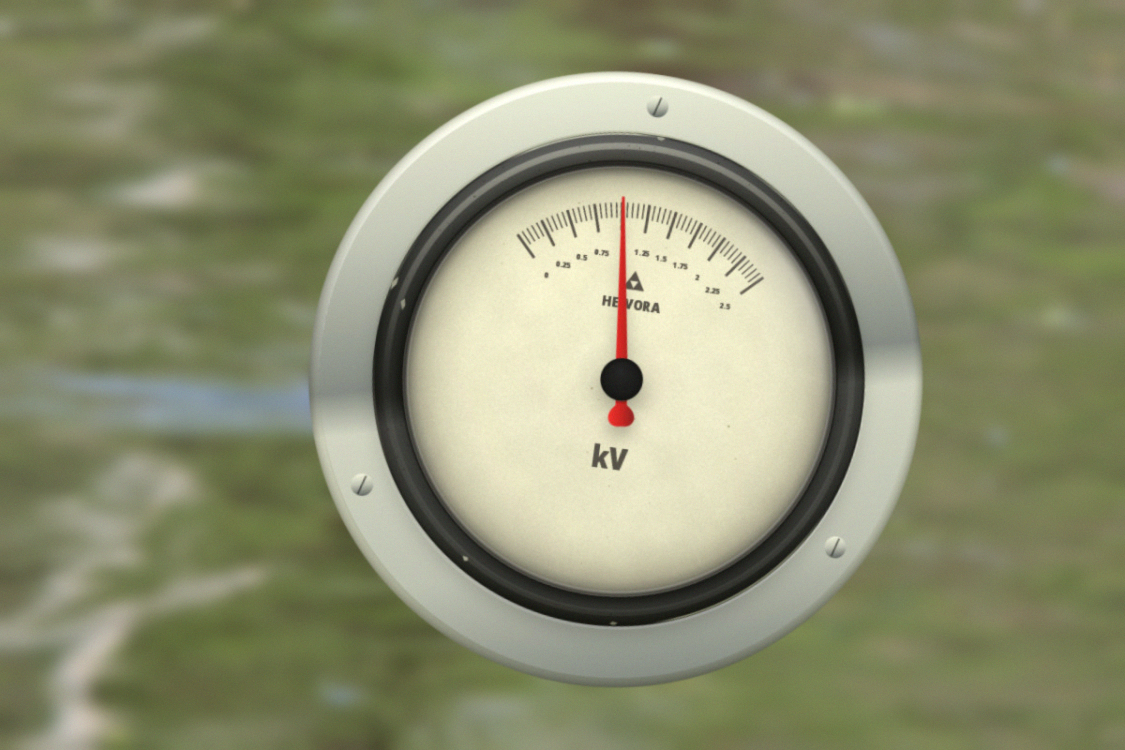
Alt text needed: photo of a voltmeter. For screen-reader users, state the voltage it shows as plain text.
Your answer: 1 kV
